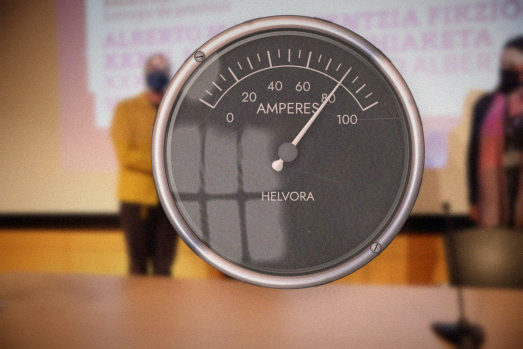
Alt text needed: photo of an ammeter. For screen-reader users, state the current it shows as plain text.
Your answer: 80 A
